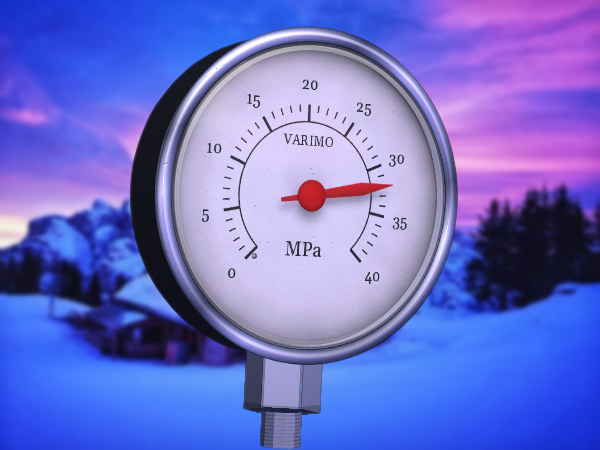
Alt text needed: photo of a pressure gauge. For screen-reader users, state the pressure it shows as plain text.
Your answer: 32 MPa
